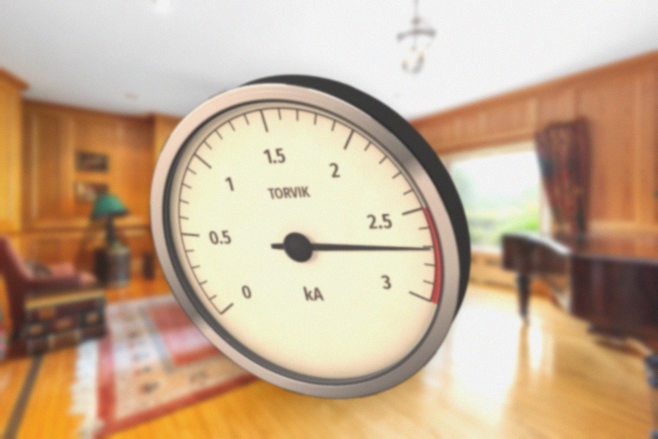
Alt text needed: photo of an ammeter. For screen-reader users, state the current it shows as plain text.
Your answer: 2.7 kA
